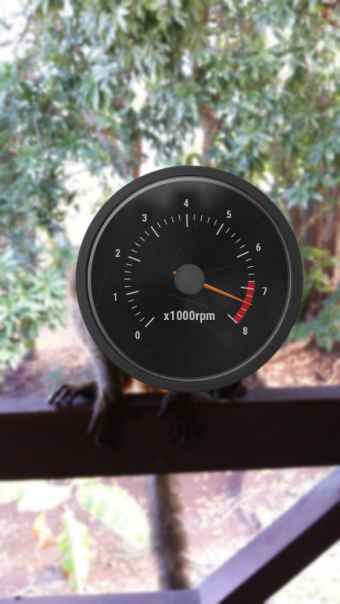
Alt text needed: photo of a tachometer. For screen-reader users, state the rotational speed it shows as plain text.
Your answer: 7400 rpm
